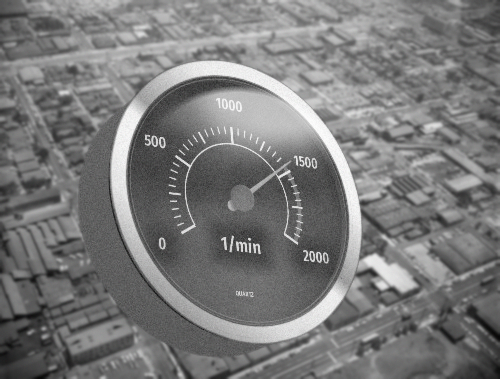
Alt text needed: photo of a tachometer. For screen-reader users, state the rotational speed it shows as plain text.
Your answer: 1450 rpm
